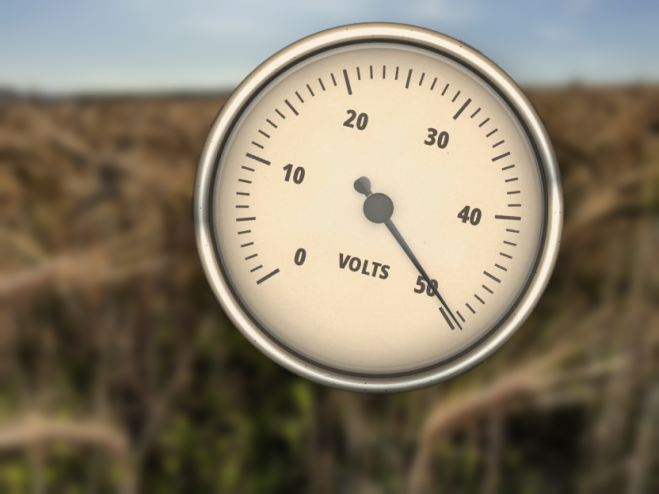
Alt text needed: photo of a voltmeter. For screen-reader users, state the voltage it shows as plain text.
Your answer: 49.5 V
